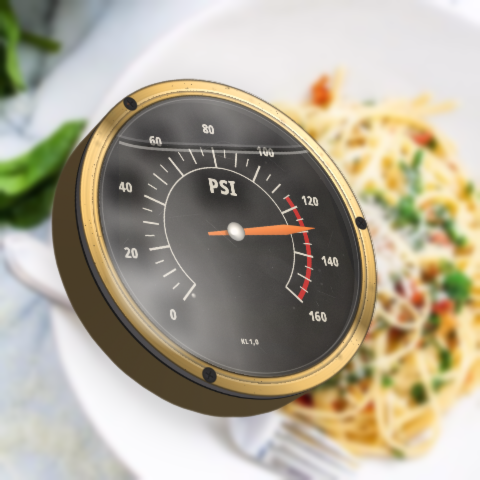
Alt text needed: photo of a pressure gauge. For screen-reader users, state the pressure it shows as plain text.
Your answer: 130 psi
